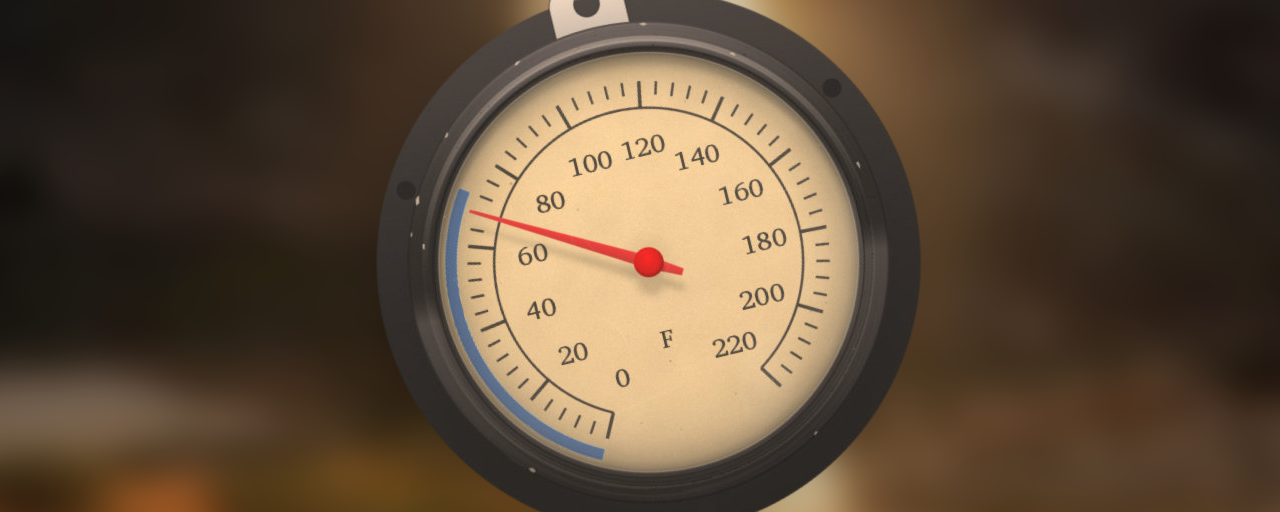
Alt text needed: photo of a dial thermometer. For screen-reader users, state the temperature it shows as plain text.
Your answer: 68 °F
